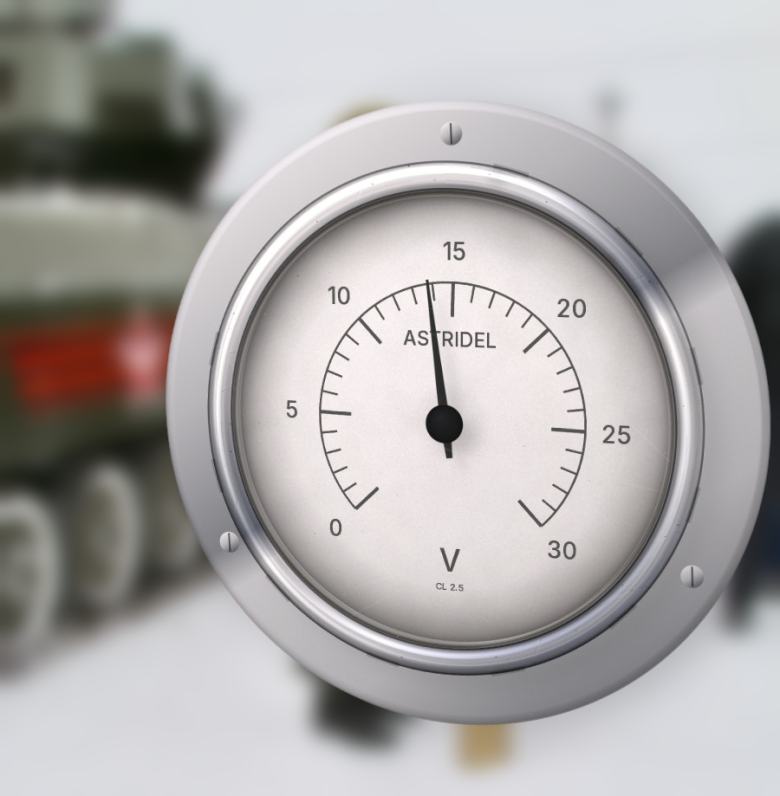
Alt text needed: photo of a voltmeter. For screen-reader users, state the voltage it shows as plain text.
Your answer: 14 V
